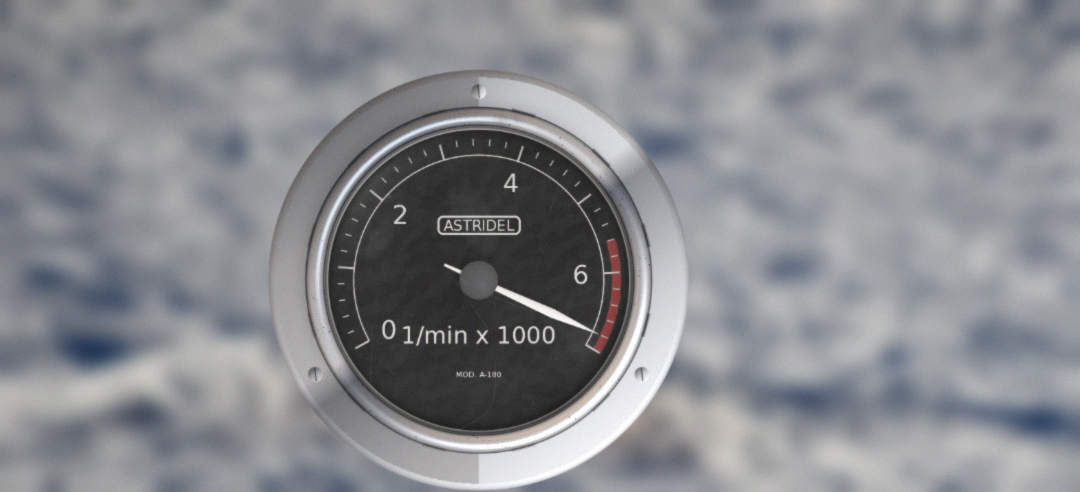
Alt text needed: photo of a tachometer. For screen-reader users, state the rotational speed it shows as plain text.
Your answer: 6800 rpm
